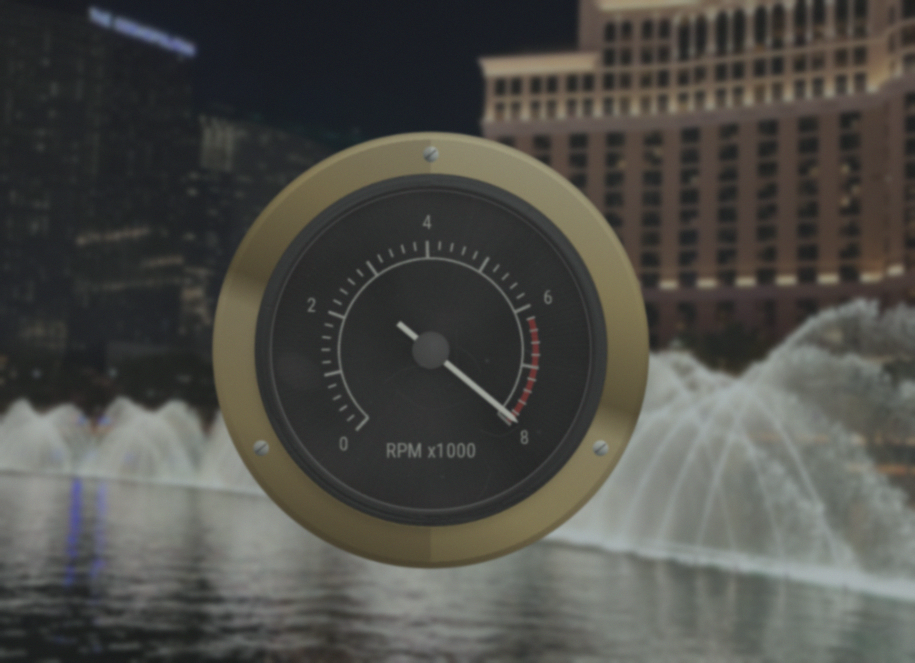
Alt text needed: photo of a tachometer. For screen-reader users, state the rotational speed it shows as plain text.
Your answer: 7900 rpm
